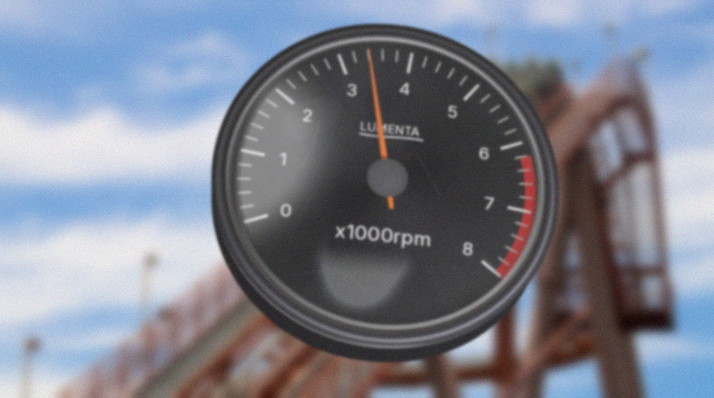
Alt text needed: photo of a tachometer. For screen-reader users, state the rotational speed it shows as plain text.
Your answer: 3400 rpm
